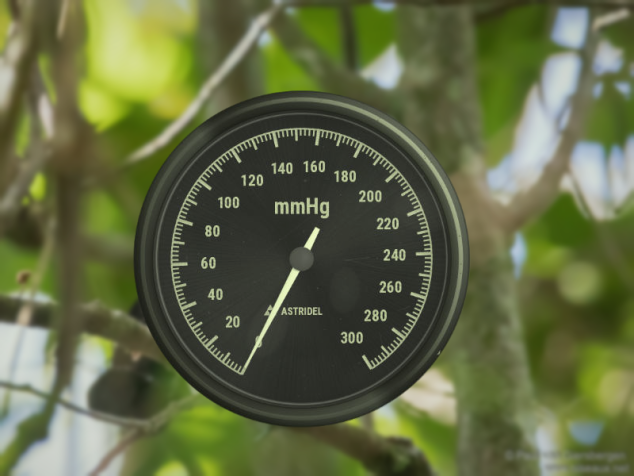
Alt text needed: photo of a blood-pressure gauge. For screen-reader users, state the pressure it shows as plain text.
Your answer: 0 mmHg
